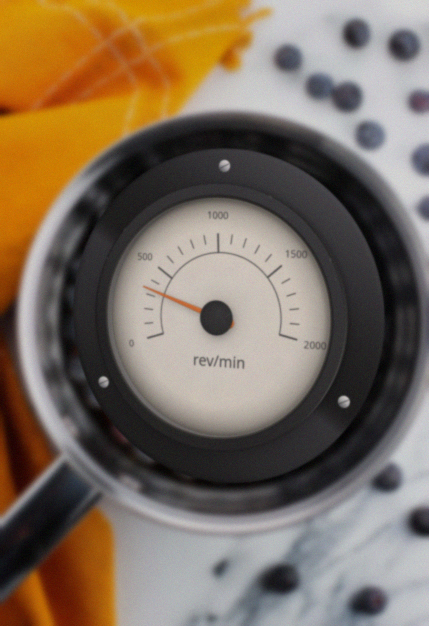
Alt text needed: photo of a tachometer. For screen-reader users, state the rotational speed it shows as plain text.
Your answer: 350 rpm
